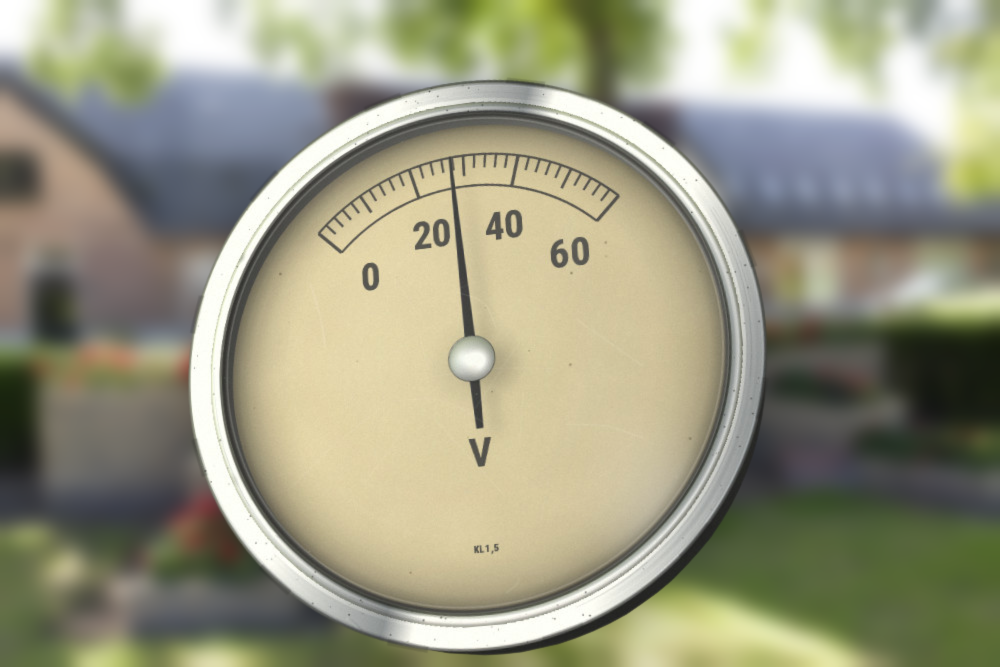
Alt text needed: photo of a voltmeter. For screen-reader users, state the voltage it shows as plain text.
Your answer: 28 V
